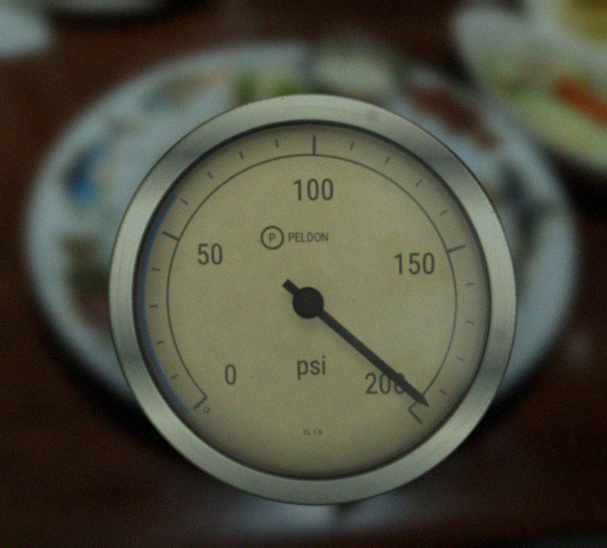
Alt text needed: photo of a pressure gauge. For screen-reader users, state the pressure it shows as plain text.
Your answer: 195 psi
